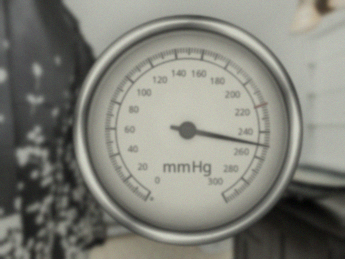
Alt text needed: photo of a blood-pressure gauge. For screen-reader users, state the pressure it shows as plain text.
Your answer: 250 mmHg
